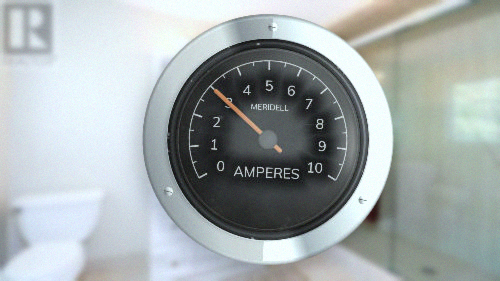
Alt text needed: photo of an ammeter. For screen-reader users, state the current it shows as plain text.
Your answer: 3 A
